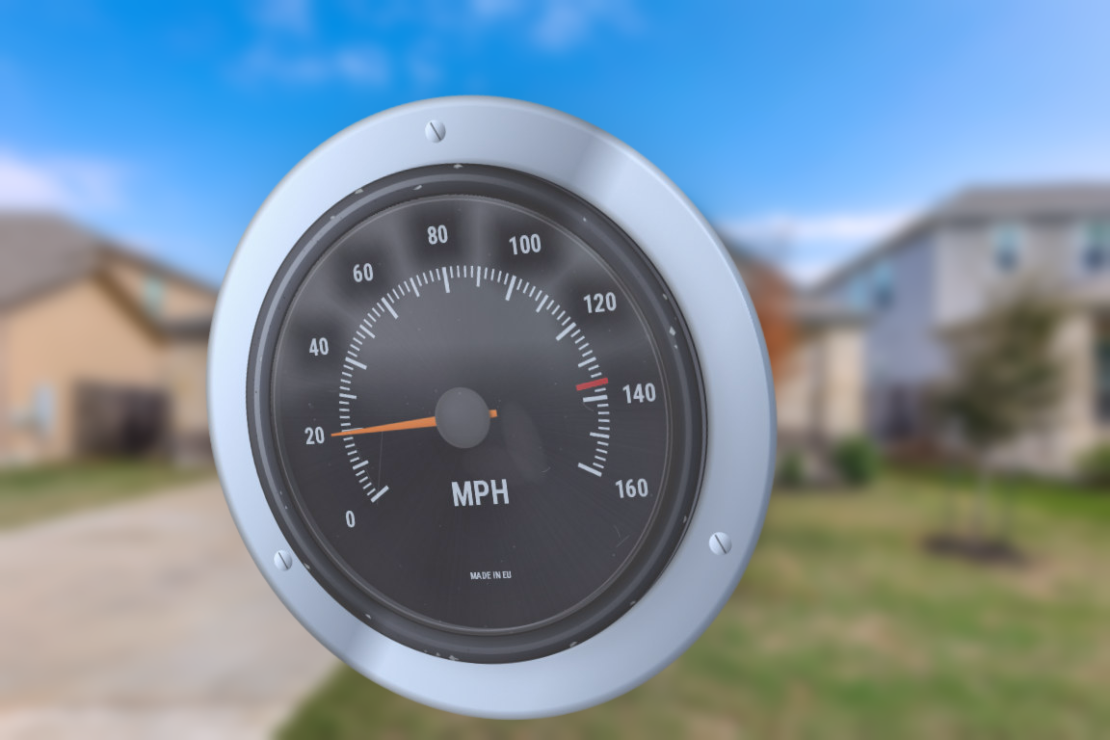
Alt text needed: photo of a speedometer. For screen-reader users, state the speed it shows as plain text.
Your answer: 20 mph
